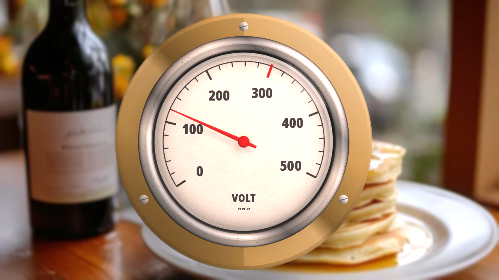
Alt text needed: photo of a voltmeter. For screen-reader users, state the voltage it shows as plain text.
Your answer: 120 V
